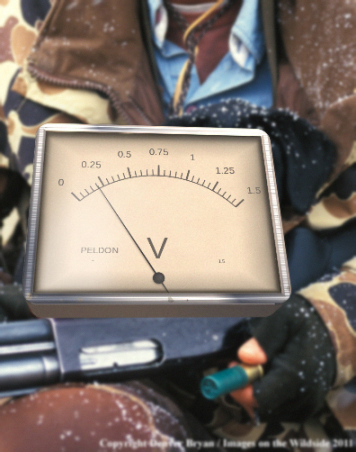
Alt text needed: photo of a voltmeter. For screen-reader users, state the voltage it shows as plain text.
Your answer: 0.2 V
